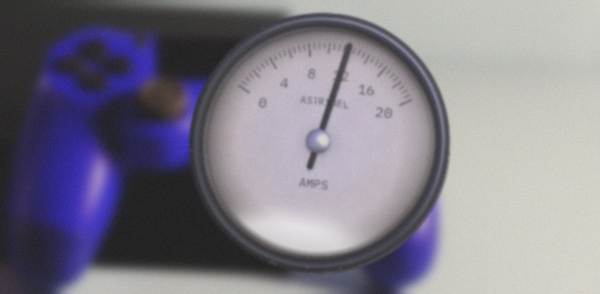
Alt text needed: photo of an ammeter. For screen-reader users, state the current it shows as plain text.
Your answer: 12 A
